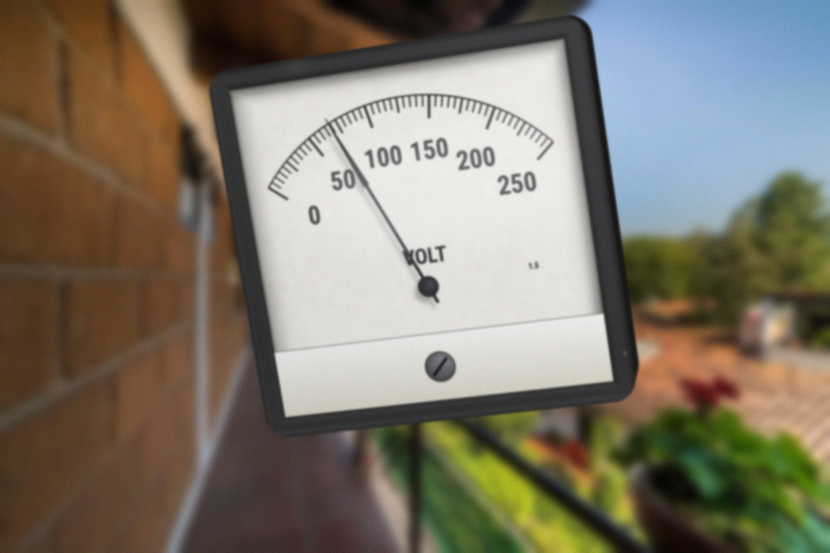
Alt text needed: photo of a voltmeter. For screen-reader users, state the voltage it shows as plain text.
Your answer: 70 V
